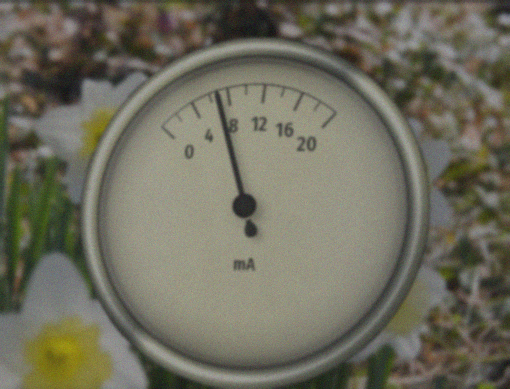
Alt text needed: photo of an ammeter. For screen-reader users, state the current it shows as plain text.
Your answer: 7 mA
